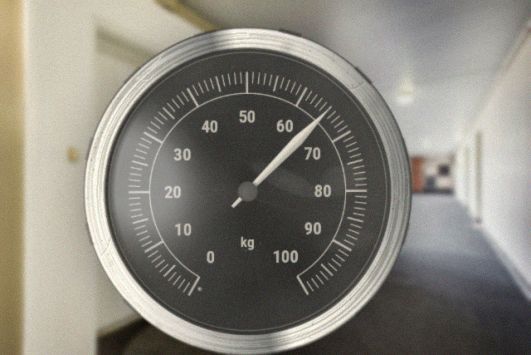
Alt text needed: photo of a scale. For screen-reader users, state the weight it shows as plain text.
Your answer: 65 kg
